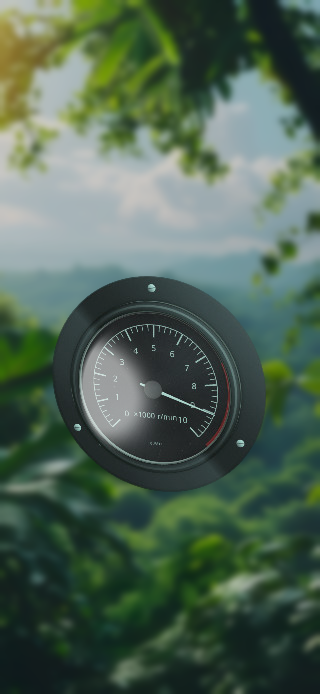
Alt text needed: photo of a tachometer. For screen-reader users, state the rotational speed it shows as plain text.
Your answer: 9000 rpm
